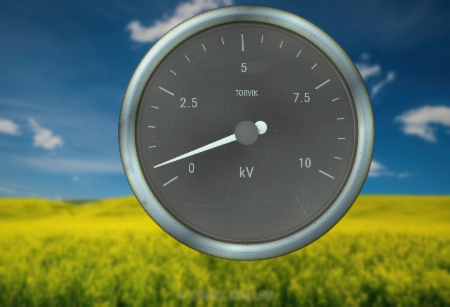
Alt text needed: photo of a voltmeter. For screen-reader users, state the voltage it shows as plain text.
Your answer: 0.5 kV
